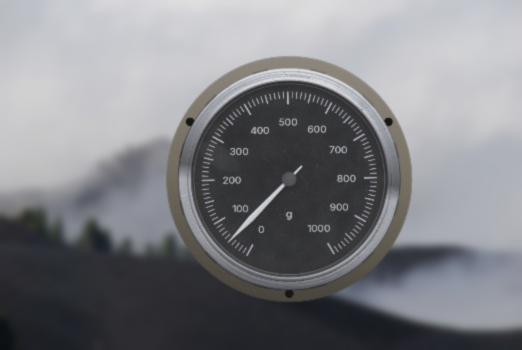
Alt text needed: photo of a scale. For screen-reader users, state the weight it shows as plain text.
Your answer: 50 g
